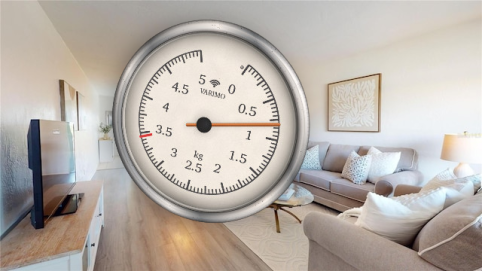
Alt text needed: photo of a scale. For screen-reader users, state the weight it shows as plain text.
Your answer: 0.8 kg
